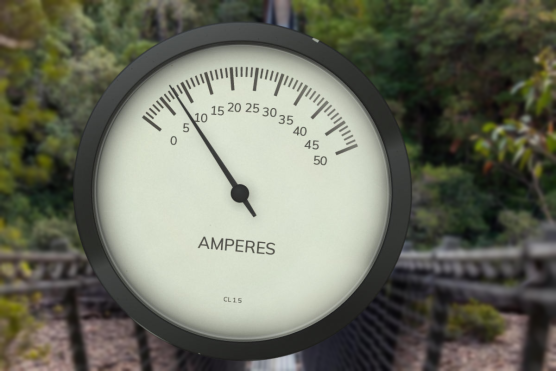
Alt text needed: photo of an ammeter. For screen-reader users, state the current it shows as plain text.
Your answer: 8 A
